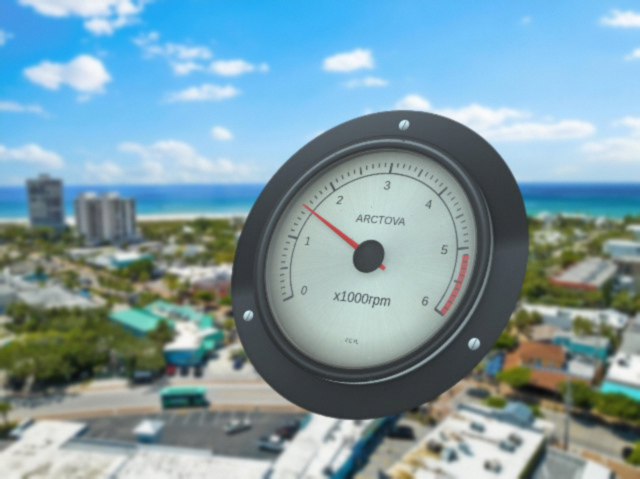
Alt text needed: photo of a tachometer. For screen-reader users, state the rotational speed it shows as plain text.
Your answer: 1500 rpm
